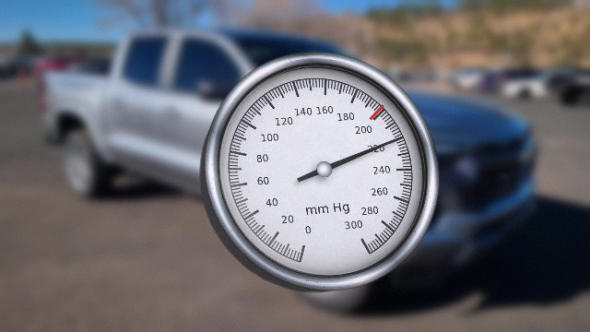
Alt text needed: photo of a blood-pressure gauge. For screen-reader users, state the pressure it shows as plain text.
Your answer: 220 mmHg
